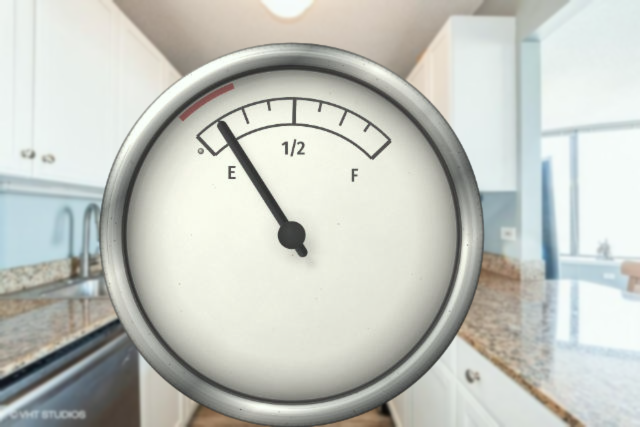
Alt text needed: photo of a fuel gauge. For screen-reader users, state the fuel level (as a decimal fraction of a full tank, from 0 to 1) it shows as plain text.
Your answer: 0.125
